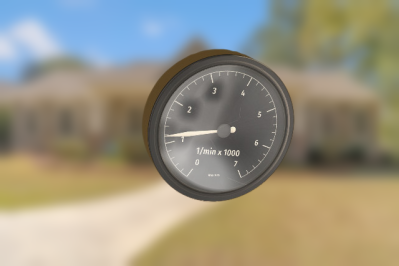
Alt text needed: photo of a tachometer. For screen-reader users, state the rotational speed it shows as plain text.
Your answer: 1200 rpm
